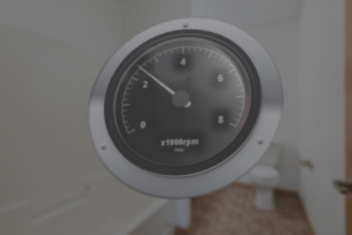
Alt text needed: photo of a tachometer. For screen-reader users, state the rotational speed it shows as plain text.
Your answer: 2400 rpm
